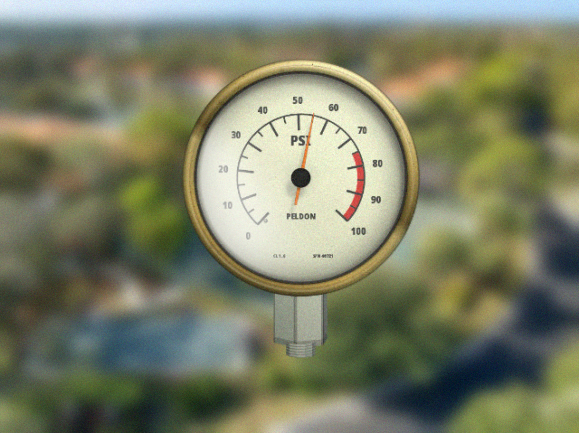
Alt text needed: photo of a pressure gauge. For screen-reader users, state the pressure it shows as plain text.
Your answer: 55 psi
